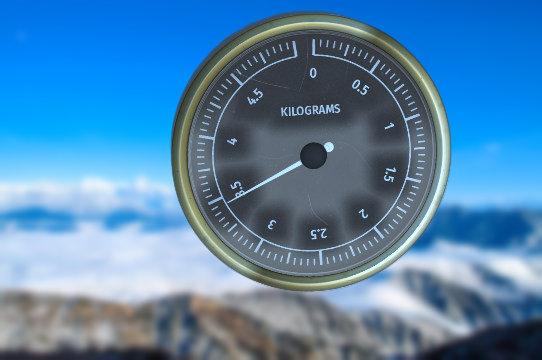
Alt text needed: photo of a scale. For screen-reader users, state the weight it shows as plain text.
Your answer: 3.45 kg
